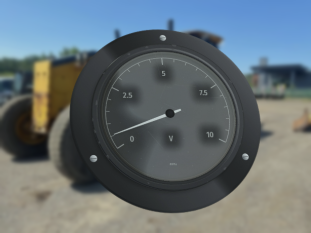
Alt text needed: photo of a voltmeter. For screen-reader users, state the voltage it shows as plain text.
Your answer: 0.5 V
